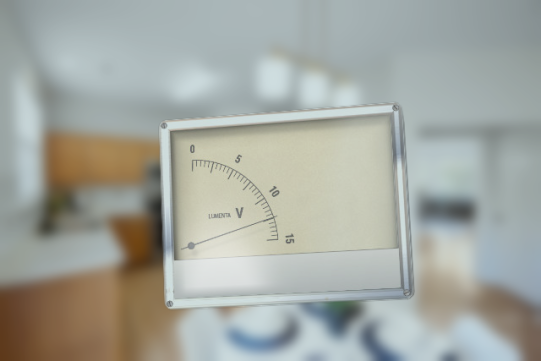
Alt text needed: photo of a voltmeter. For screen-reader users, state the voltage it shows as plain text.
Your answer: 12.5 V
